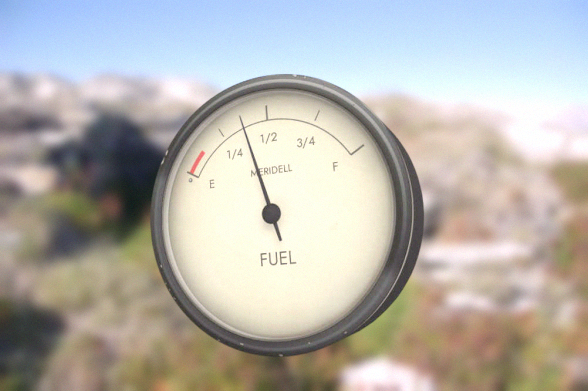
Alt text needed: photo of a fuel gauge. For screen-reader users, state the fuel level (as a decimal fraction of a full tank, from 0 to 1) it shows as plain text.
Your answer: 0.375
